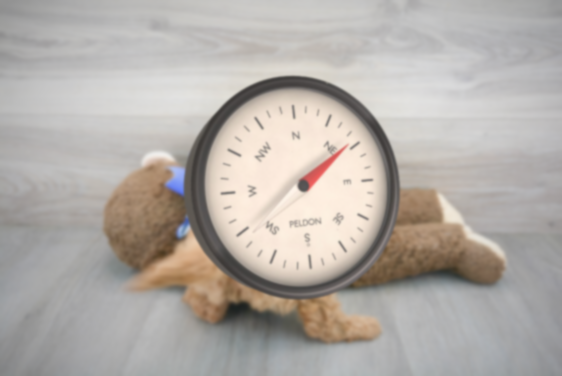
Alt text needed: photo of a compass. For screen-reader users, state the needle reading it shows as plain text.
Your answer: 55 °
